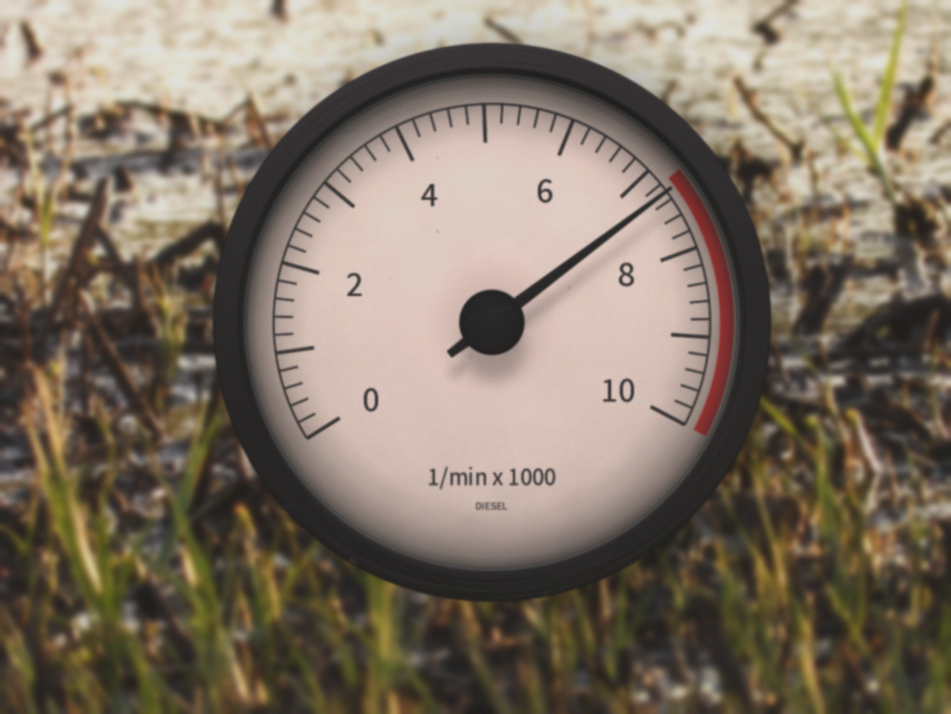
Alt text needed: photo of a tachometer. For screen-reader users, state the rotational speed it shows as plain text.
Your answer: 7300 rpm
